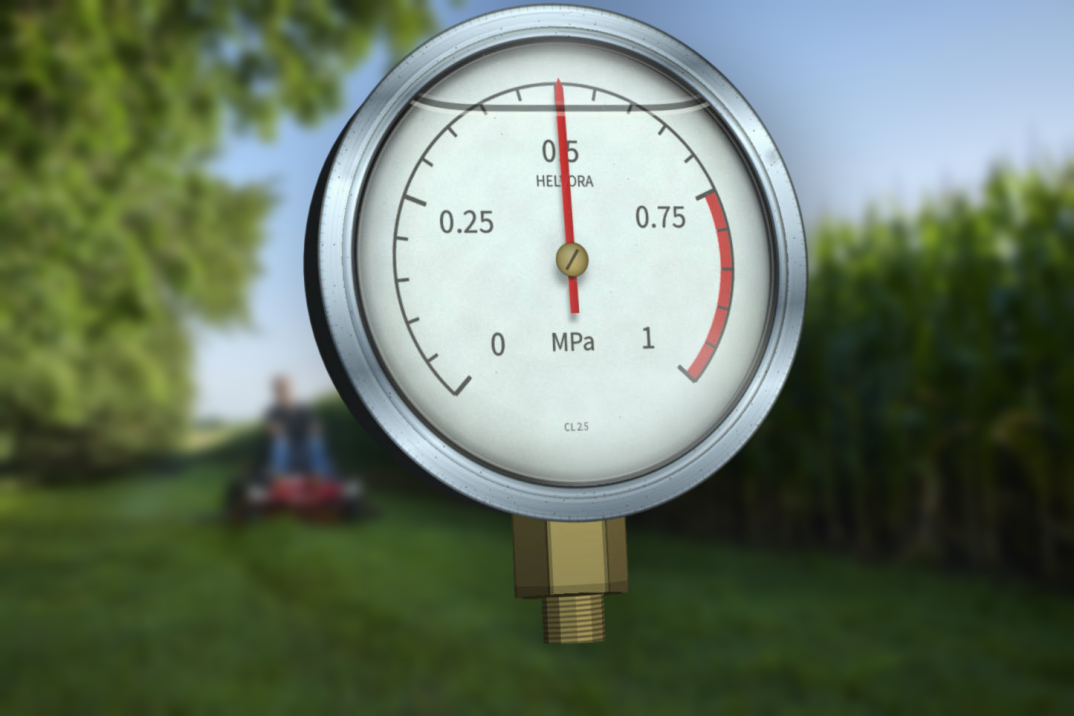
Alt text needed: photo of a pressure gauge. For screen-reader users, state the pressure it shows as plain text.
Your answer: 0.5 MPa
